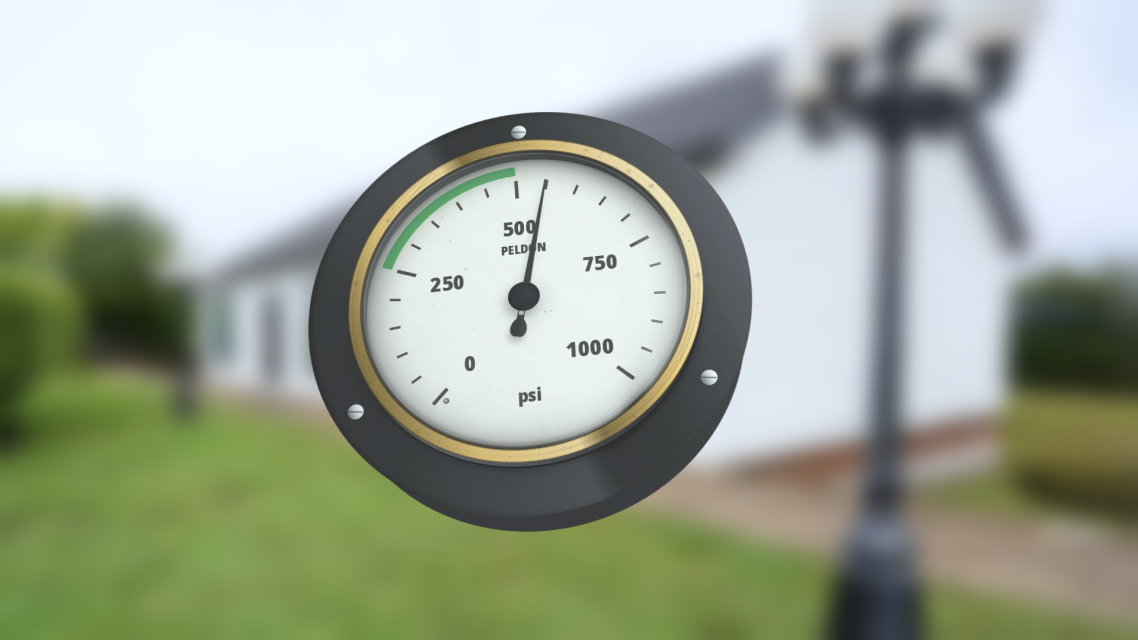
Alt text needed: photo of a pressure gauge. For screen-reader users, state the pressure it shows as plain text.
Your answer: 550 psi
